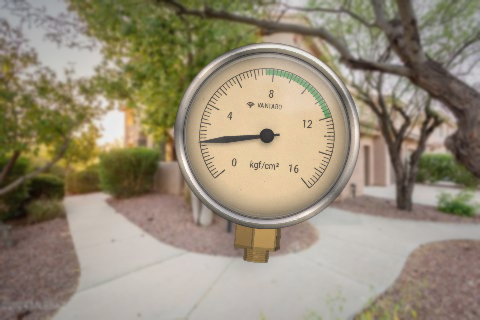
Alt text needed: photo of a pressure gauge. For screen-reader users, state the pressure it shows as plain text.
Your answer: 2 kg/cm²
